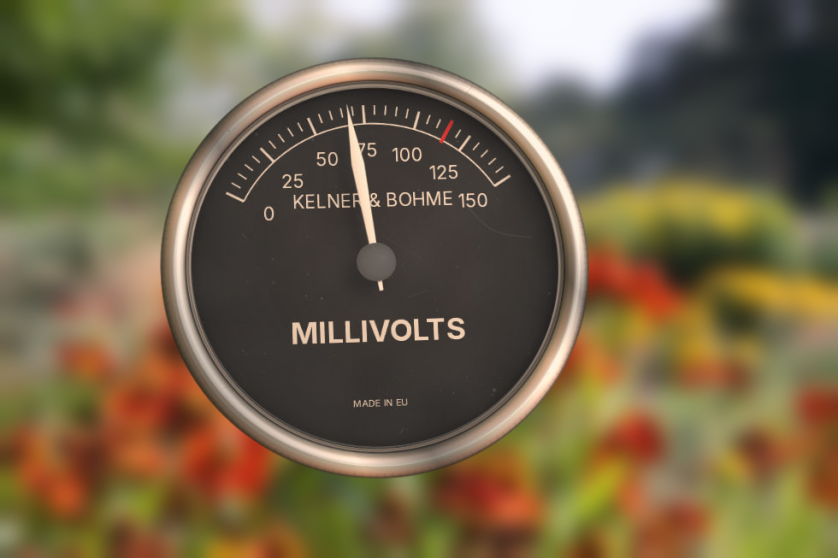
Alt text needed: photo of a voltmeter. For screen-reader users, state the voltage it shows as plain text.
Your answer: 67.5 mV
